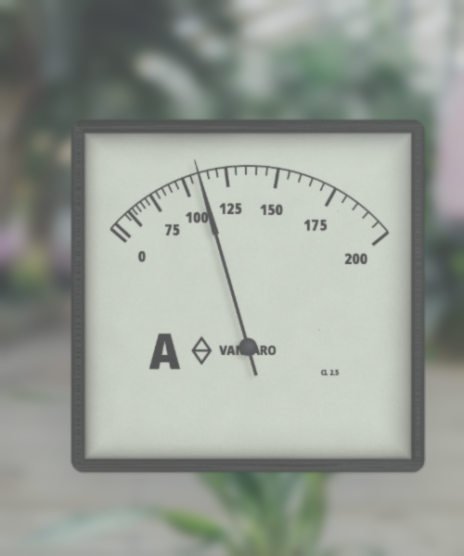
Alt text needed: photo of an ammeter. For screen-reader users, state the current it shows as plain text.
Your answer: 110 A
